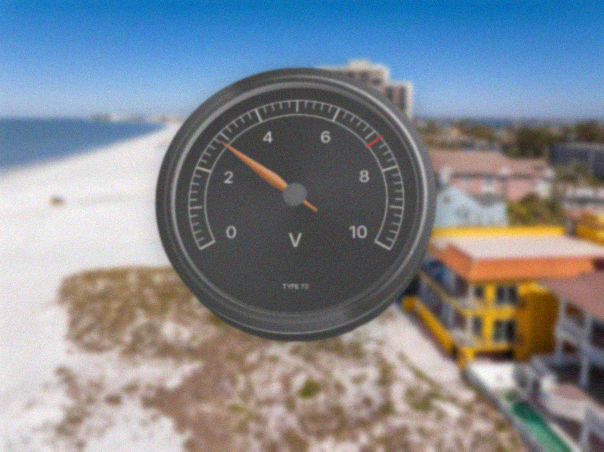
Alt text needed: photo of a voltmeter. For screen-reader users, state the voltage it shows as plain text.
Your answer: 2.8 V
